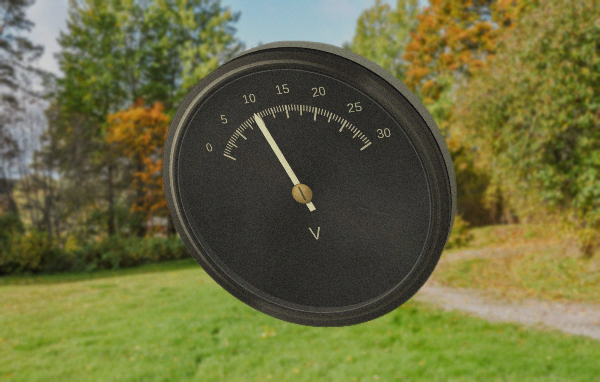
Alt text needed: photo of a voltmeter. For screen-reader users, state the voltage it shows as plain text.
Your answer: 10 V
